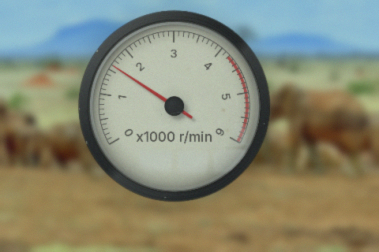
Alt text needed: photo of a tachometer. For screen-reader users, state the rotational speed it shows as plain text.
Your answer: 1600 rpm
